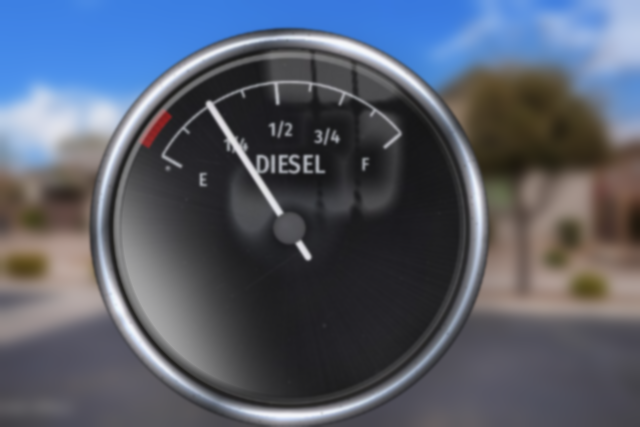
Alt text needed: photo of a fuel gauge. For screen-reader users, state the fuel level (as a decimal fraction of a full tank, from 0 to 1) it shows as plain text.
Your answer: 0.25
